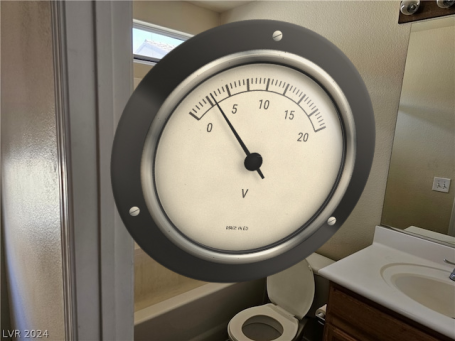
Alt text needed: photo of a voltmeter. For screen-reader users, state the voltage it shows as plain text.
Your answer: 3 V
